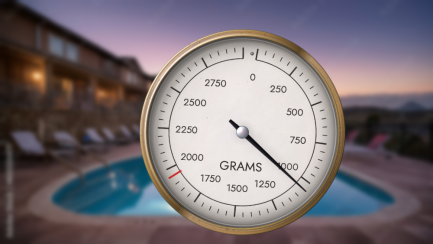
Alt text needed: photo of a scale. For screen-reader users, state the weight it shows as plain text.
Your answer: 1050 g
